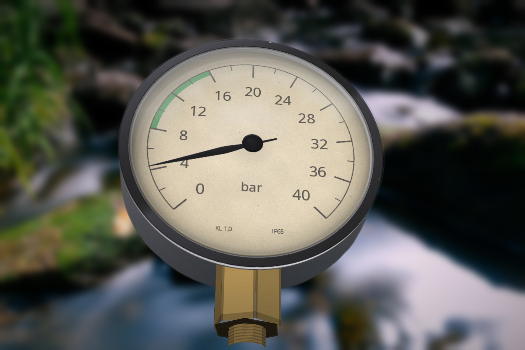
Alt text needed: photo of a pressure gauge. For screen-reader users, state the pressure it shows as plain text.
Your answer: 4 bar
